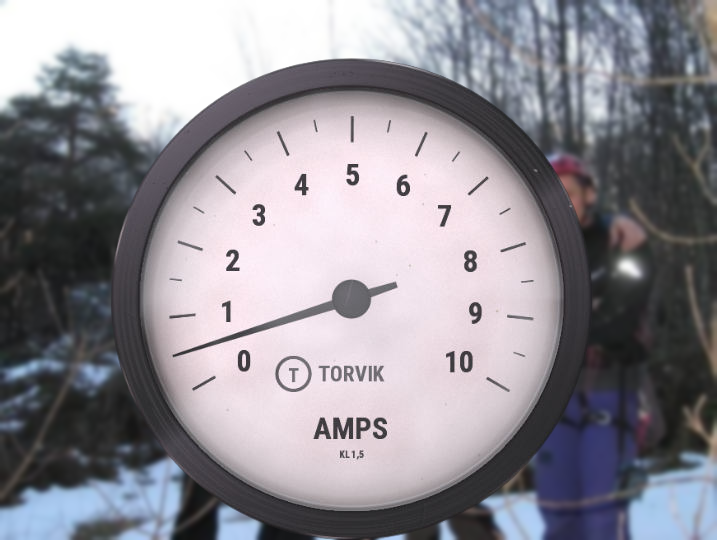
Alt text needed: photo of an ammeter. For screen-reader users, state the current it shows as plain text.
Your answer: 0.5 A
